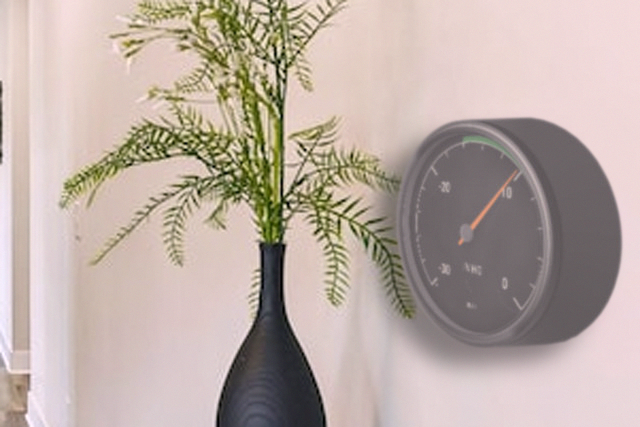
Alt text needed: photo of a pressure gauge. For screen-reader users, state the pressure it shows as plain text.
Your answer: -10 inHg
